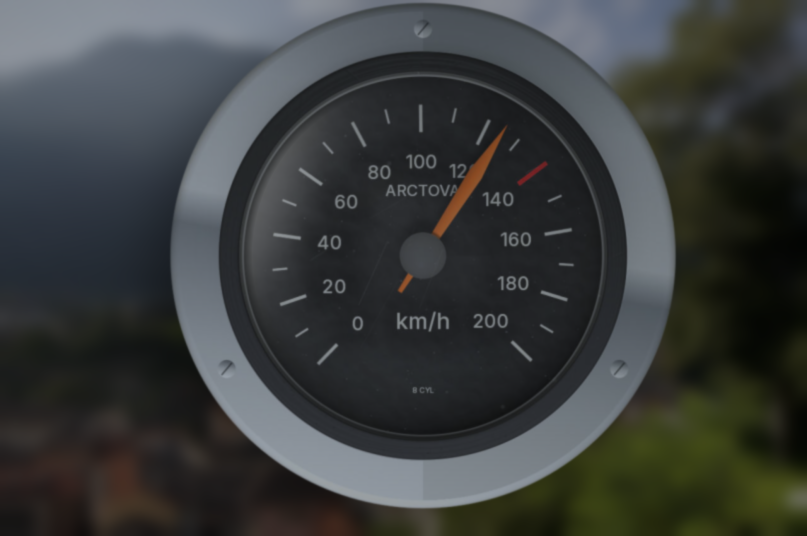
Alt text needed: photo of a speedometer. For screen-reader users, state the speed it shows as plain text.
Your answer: 125 km/h
